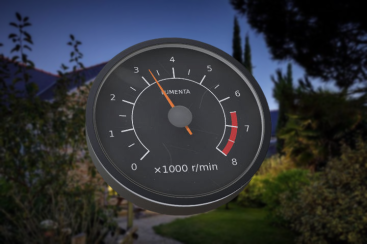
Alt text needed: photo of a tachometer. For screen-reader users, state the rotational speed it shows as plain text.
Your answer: 3250 rpm
